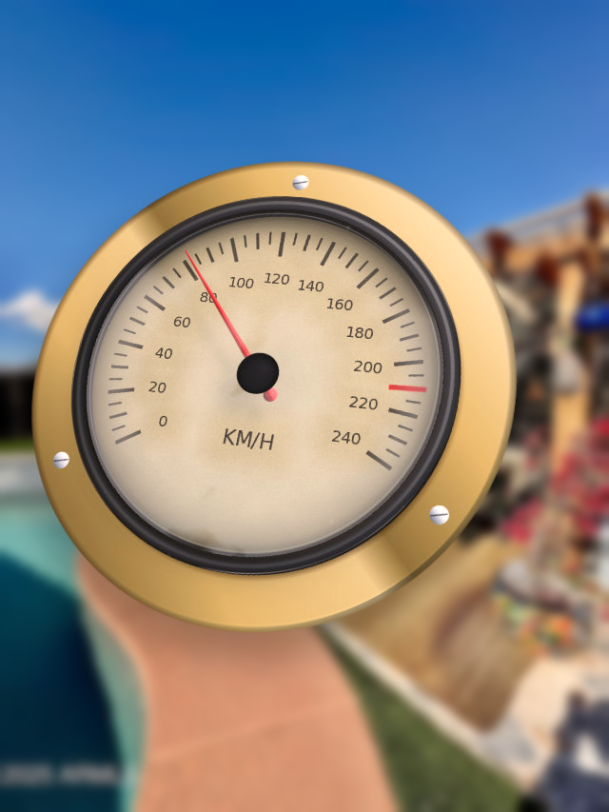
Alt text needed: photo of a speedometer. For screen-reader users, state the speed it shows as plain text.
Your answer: 82.5 km/h
